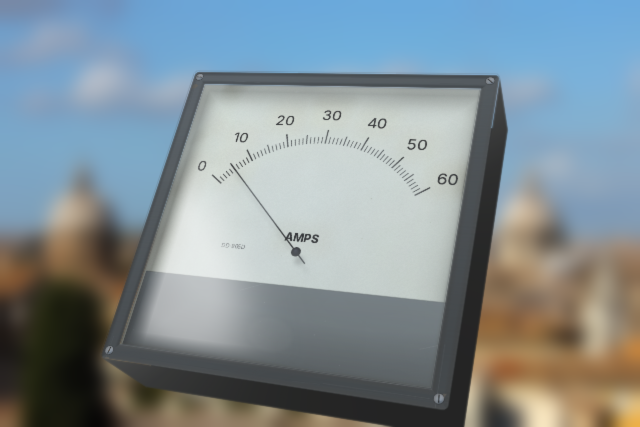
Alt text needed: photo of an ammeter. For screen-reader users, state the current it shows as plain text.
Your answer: 5 A
